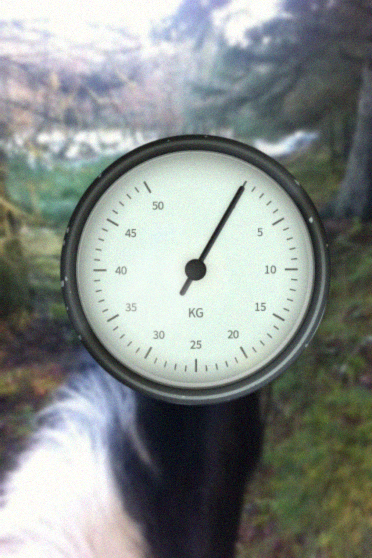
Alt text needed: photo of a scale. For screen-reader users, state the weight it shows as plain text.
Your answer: 0 kg
